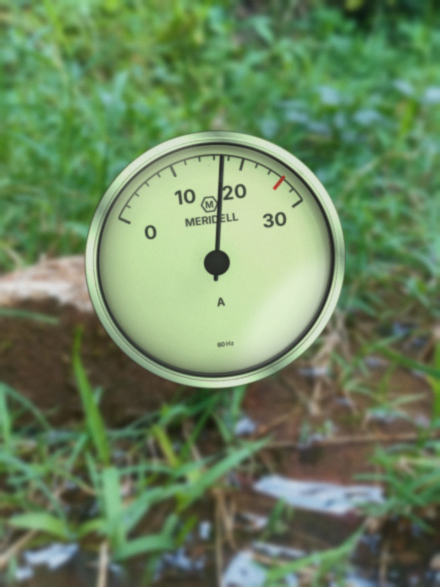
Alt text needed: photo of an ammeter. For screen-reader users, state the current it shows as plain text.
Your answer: 17 A
